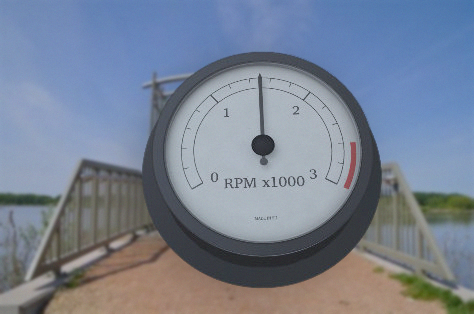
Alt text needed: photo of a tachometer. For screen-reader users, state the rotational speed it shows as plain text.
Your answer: 1500 rpm
